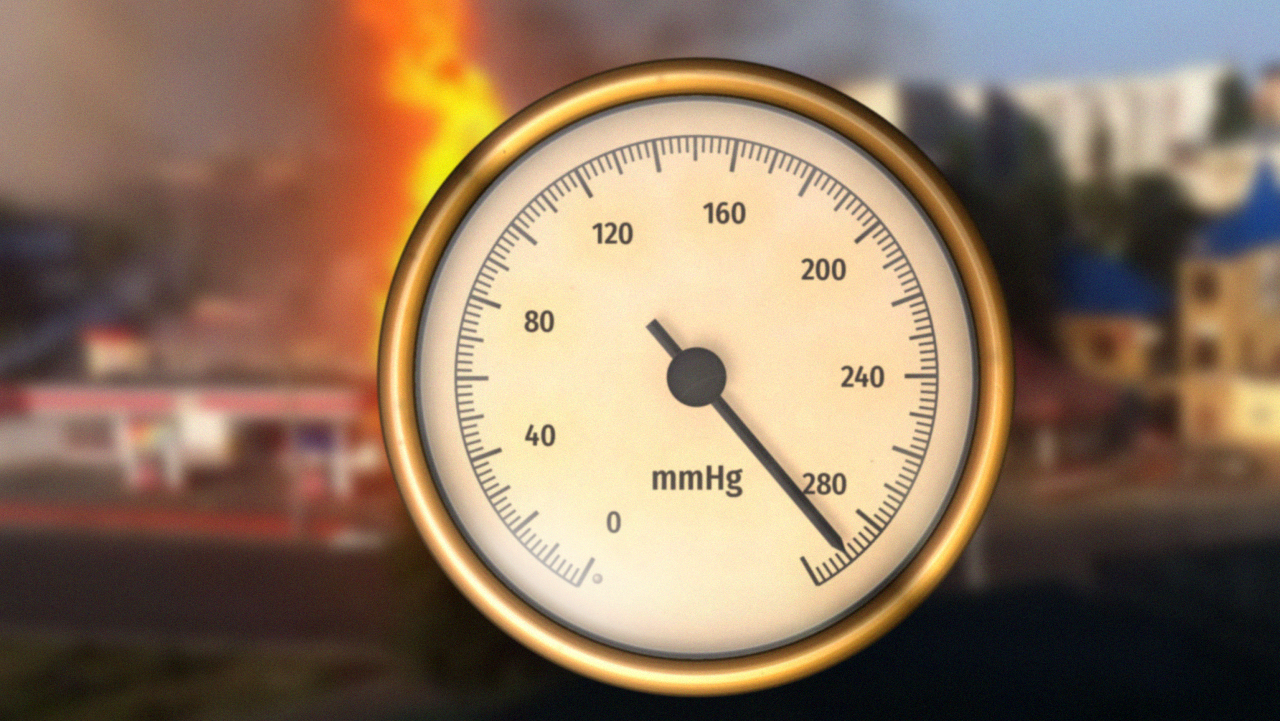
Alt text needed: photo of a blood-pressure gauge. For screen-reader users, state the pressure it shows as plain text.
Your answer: 290 mmHg
